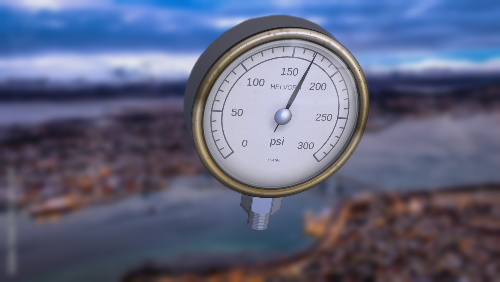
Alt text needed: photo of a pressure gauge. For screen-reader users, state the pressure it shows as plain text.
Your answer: 170 psi
